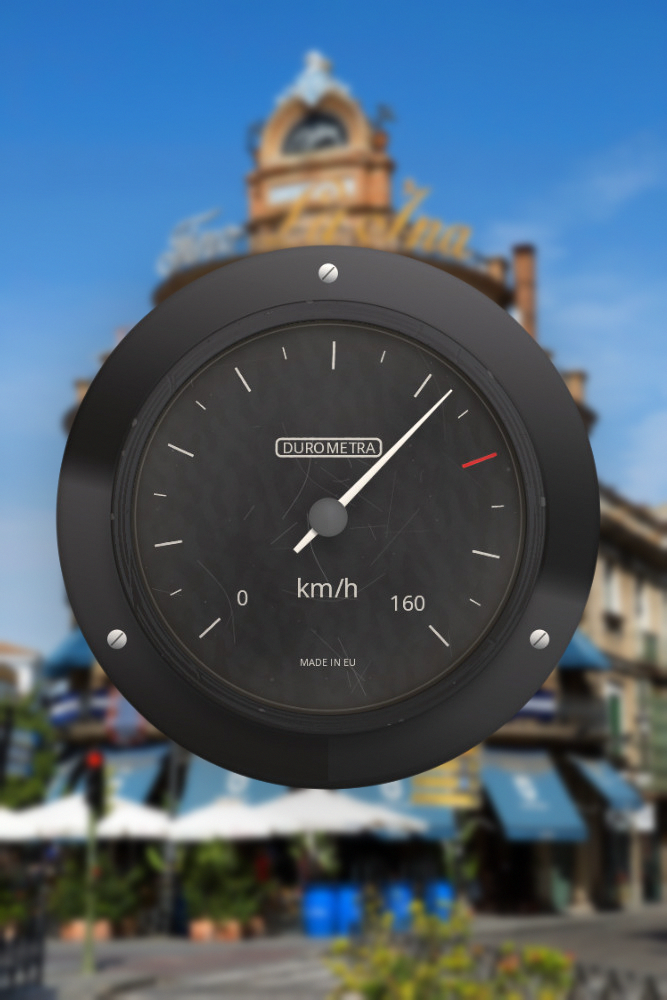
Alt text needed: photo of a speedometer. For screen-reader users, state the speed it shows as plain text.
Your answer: 105 km/h
